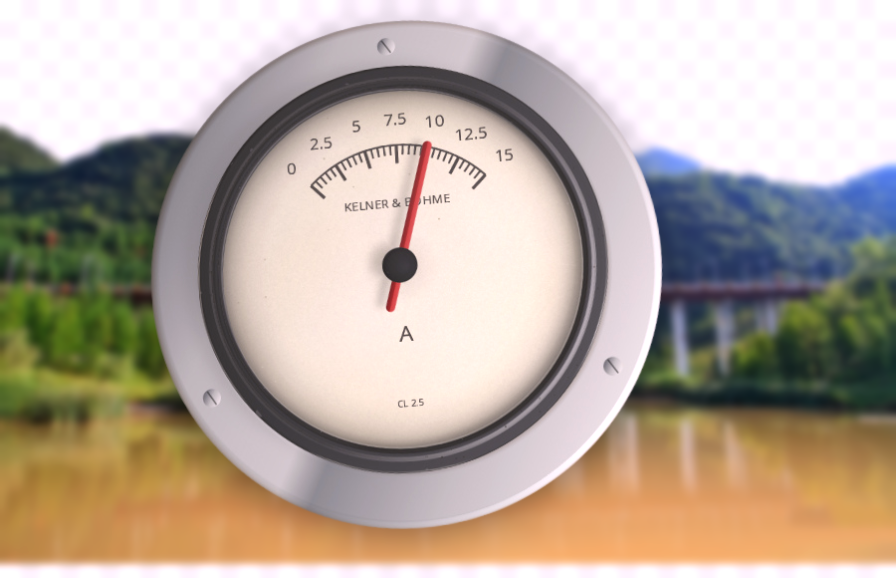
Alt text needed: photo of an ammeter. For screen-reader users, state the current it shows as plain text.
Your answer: 10 A
